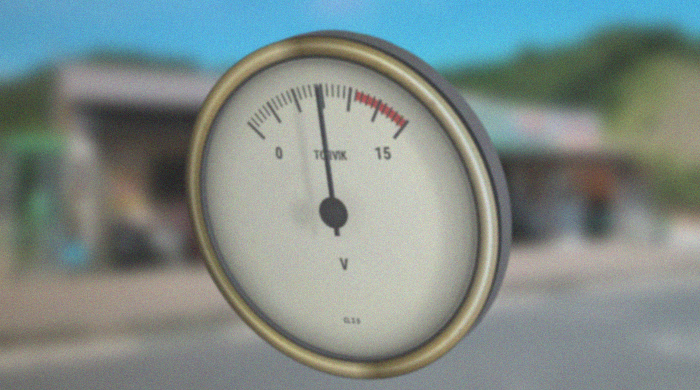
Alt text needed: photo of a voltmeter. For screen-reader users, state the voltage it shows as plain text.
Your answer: 7.5 V
